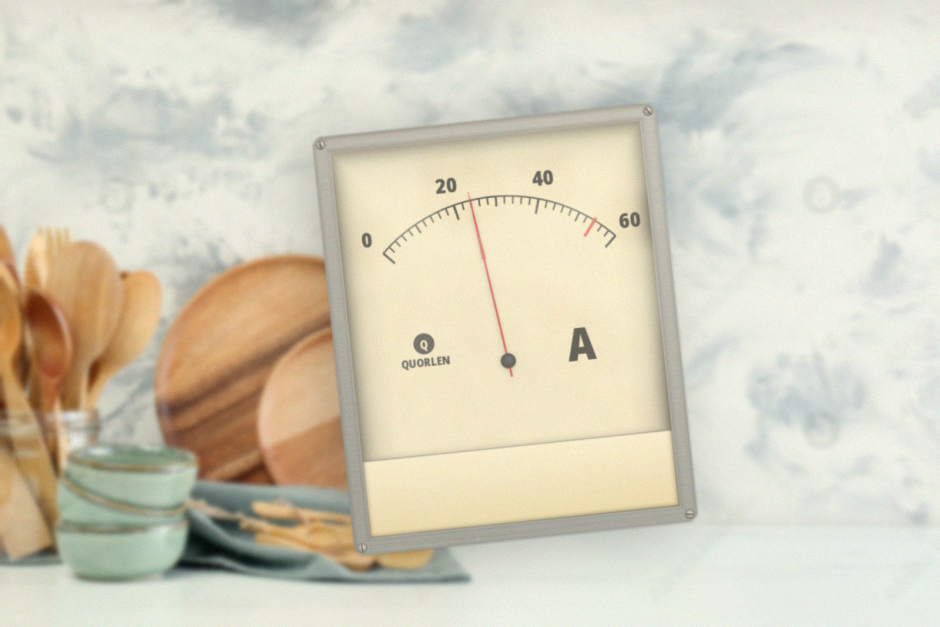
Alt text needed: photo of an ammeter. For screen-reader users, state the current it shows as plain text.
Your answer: 24 A
